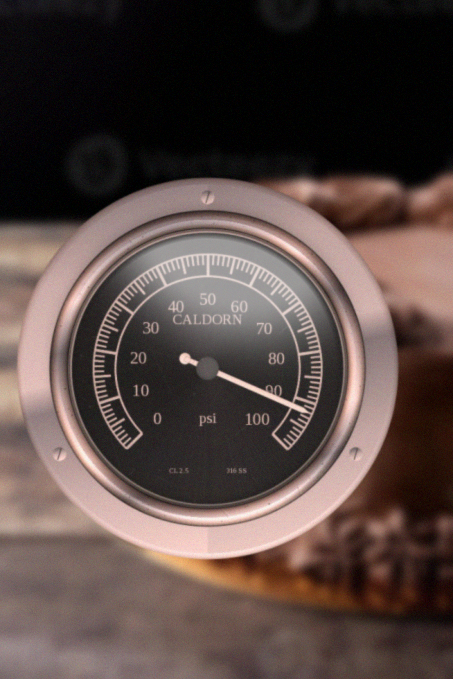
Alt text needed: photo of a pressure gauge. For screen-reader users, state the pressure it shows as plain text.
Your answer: 92 psi
